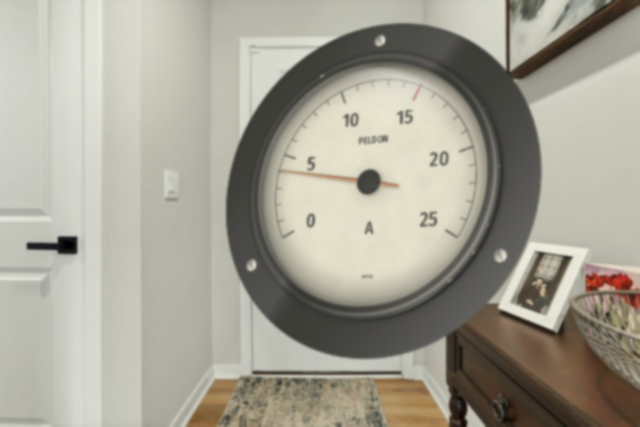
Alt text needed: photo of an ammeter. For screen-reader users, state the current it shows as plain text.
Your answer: 4 A
